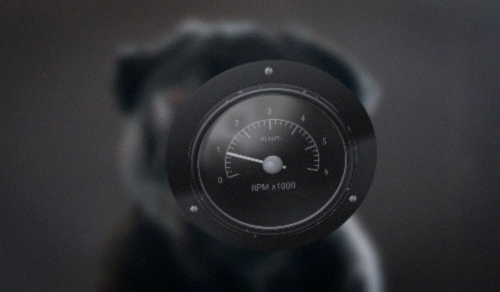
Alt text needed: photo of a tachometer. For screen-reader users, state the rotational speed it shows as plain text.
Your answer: 1000 rpm
